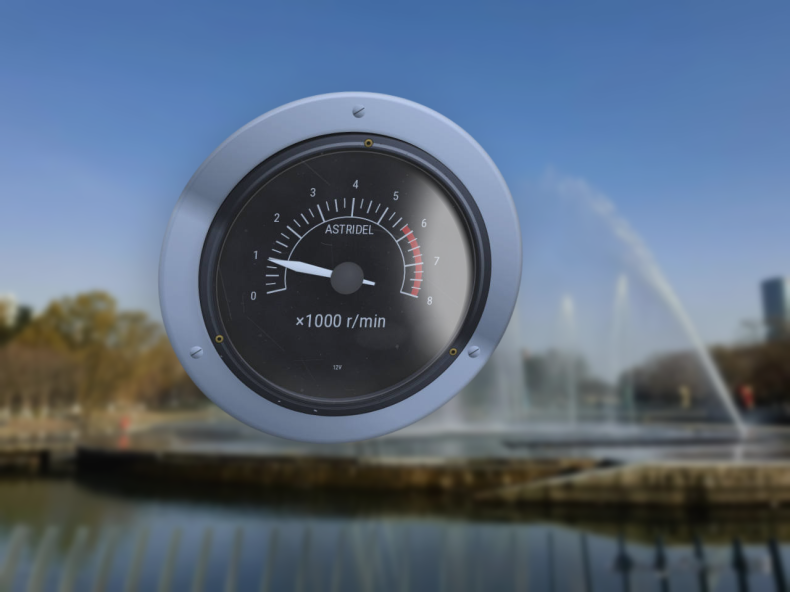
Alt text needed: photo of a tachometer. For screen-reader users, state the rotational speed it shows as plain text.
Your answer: 1000 rpm
